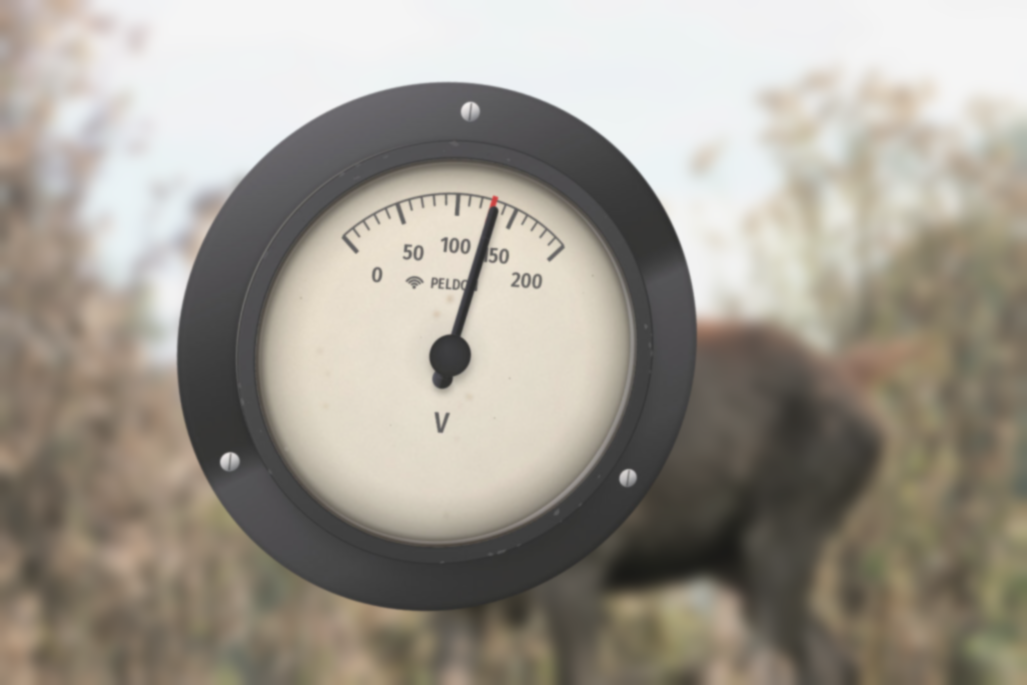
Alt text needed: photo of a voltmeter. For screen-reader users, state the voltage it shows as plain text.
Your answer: 130 V
